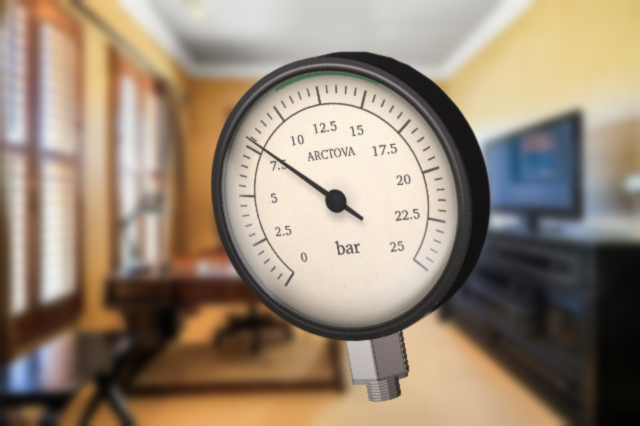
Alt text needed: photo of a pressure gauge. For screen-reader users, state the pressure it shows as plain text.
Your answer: 8 bar
